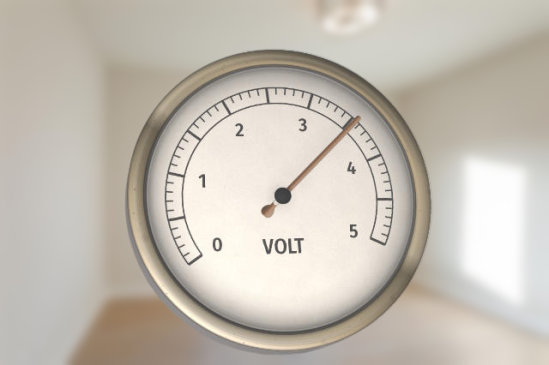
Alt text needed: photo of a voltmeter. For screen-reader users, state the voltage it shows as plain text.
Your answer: 3.55 V
